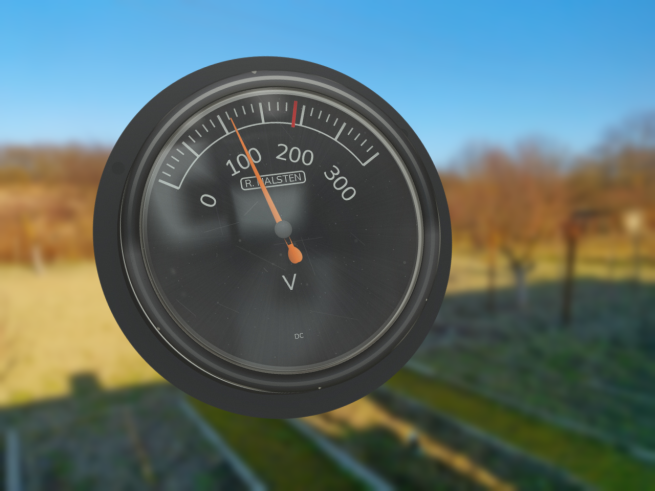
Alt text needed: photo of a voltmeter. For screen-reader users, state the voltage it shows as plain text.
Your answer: 110 V
